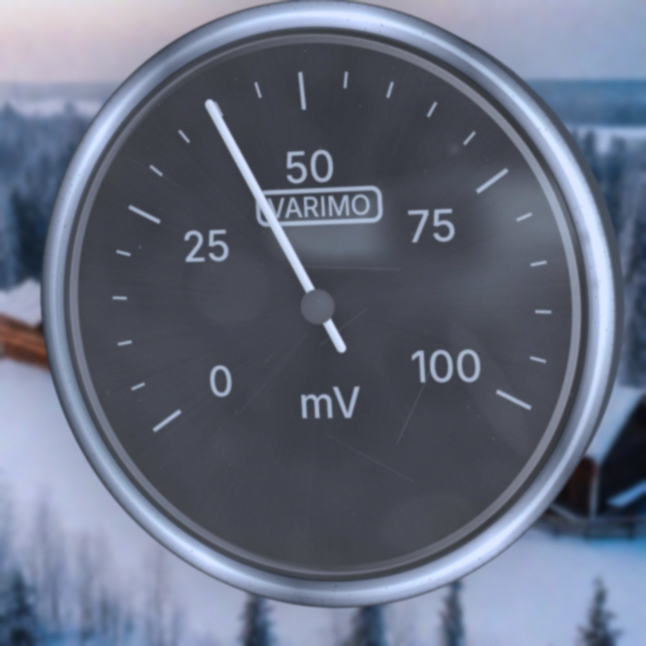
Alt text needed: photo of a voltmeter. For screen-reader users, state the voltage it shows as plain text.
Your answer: 40 mV
